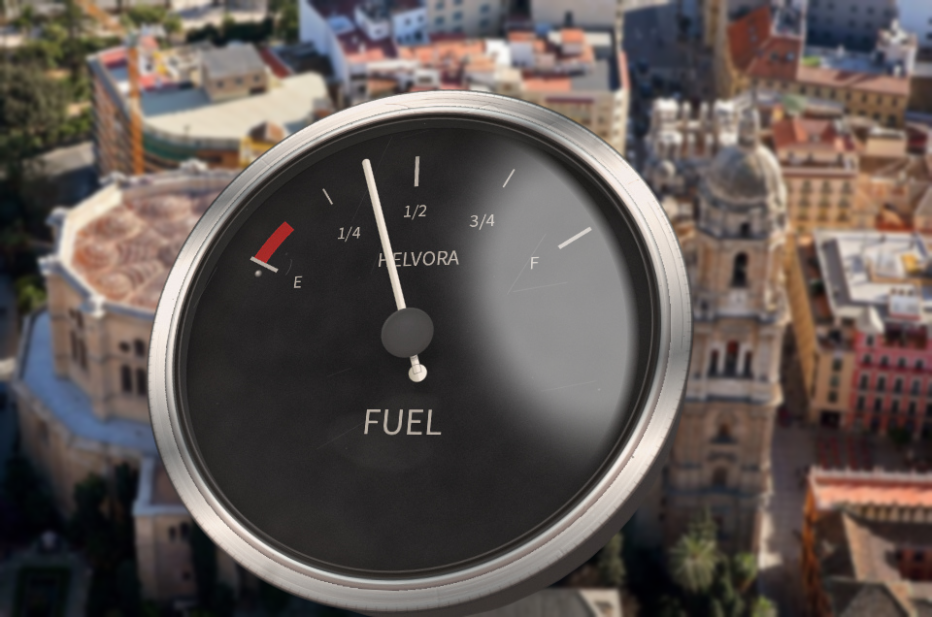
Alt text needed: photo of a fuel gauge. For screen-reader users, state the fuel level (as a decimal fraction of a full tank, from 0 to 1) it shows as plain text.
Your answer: 0.375
